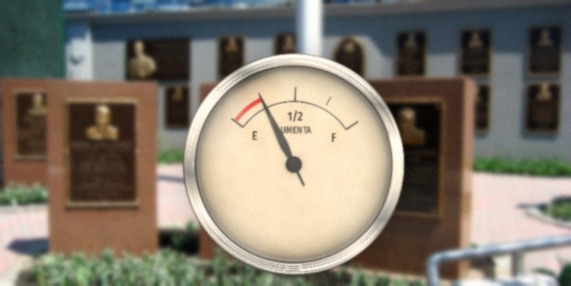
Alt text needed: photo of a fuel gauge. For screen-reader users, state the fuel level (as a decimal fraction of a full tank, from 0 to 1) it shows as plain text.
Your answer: 0.25
